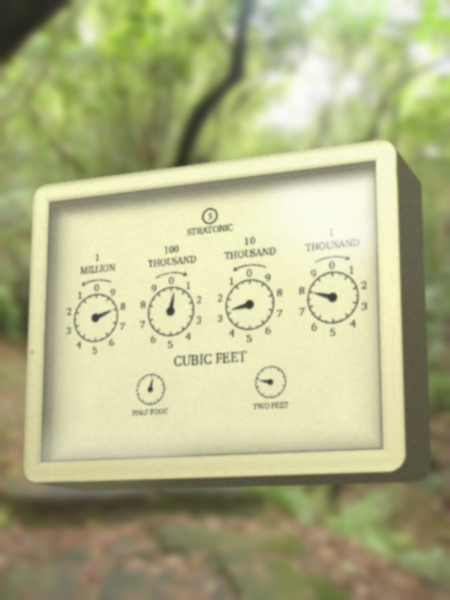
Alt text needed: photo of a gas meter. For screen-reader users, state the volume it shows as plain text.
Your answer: 802800 ft³
